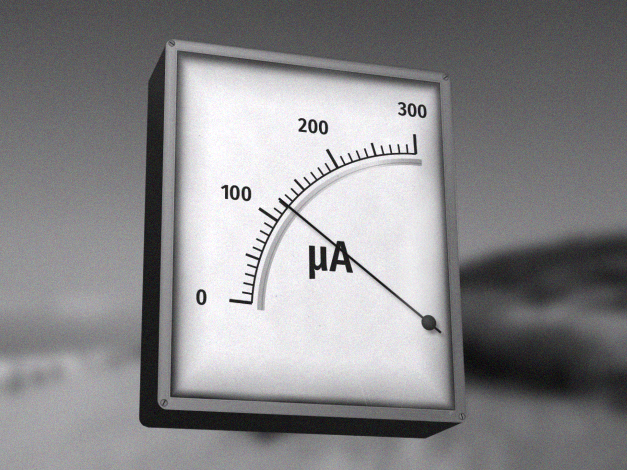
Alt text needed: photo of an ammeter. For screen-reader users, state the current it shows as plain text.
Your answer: 120 µA
